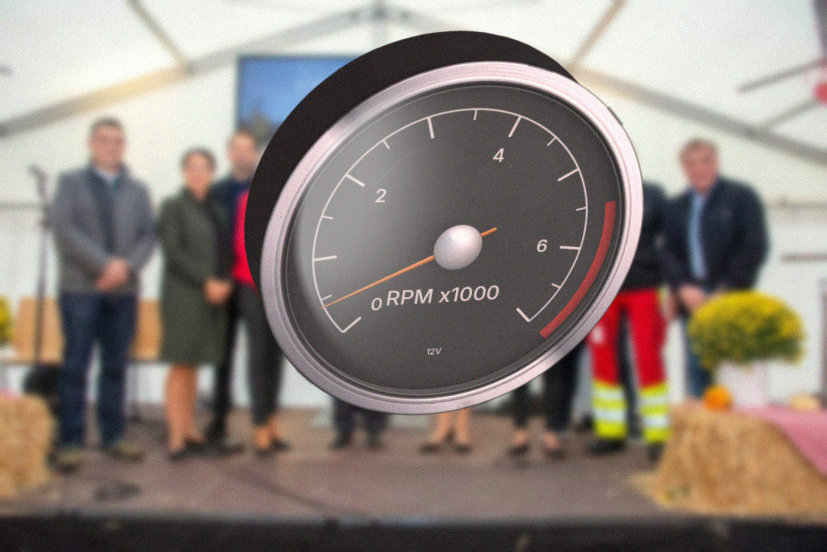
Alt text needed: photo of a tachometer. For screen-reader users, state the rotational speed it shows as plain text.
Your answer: 500 rpm
